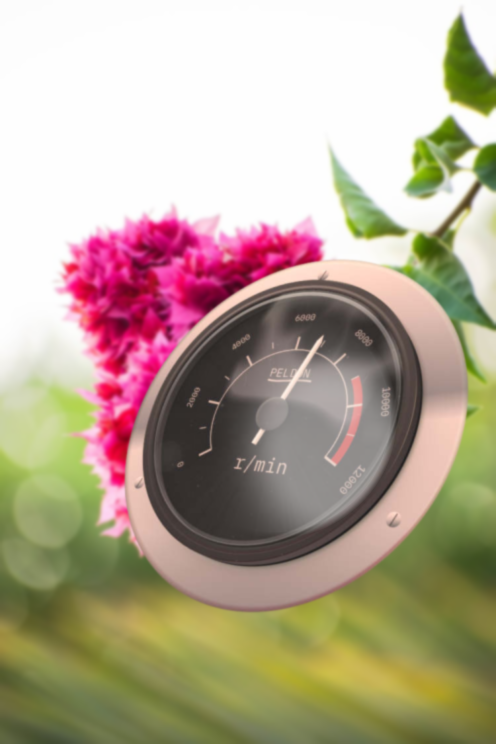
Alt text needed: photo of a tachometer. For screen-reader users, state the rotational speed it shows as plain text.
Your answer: 7000 rpm
